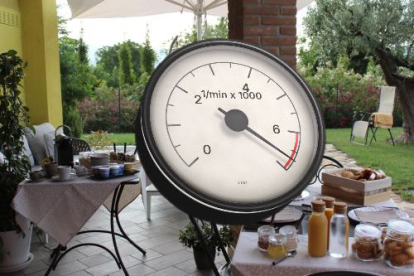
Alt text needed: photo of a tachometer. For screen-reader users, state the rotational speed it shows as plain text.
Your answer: 6750 rpm
